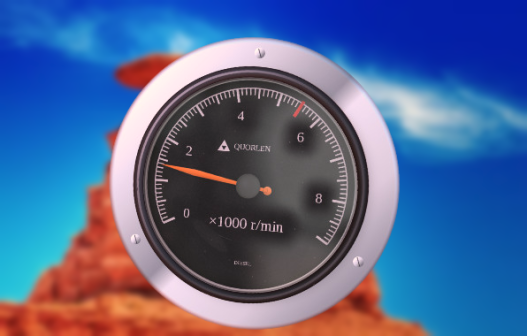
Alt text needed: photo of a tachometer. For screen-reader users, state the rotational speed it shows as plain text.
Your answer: 1400 rpm
